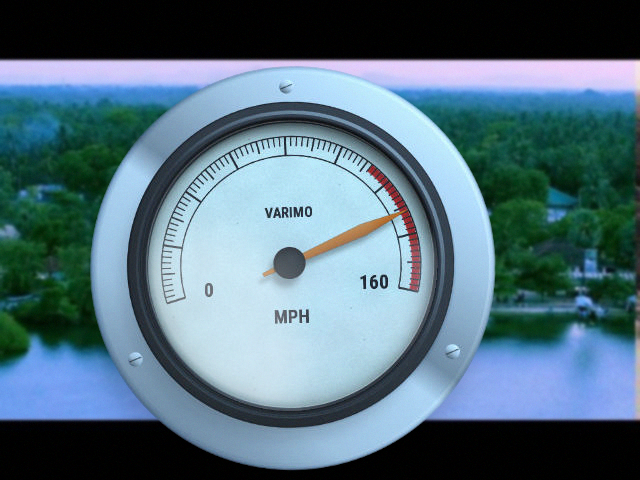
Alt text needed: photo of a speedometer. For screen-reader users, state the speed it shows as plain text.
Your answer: 132 mph
